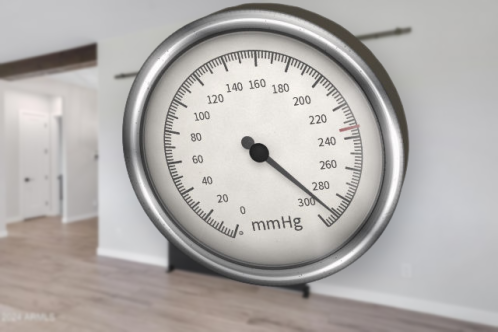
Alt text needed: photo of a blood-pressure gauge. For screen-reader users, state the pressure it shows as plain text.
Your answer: 290 mmHg
